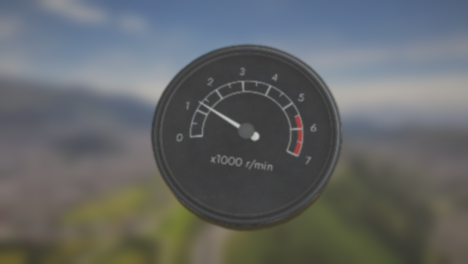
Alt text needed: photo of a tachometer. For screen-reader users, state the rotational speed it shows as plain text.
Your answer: 1250 rpm
